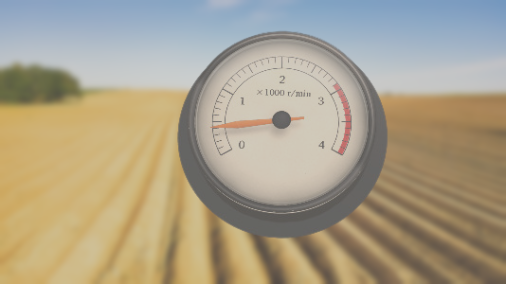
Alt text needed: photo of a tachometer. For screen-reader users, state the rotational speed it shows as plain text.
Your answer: 400 rpm
